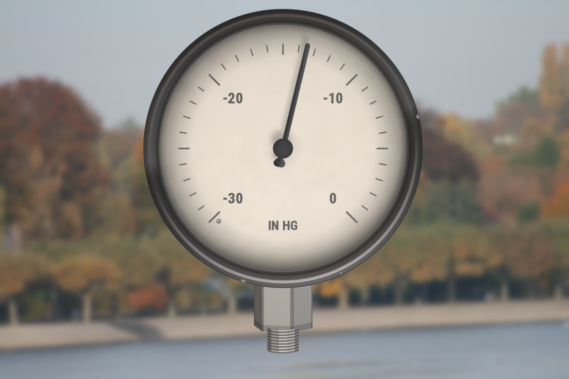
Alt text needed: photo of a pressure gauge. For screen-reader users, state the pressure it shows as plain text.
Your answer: -13.5 inHg
